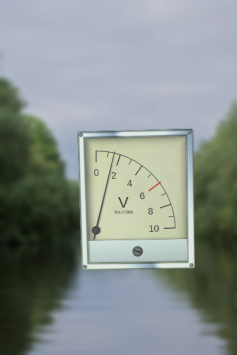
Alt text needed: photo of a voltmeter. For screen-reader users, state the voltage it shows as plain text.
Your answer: 1.5 V
